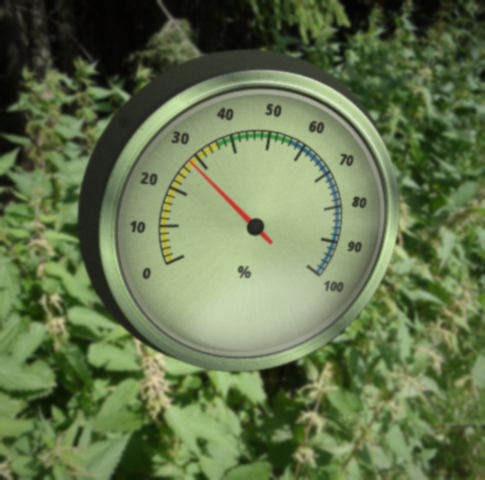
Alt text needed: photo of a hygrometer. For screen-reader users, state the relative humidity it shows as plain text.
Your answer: 28 %
